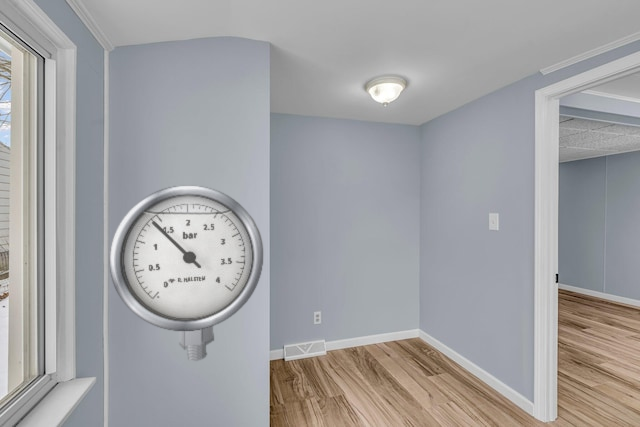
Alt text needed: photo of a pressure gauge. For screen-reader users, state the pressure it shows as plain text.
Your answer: 1.4 bar
